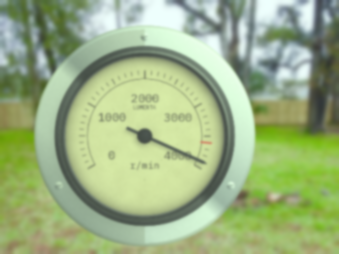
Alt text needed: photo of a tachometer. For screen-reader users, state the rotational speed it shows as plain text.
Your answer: 3900 rpm
